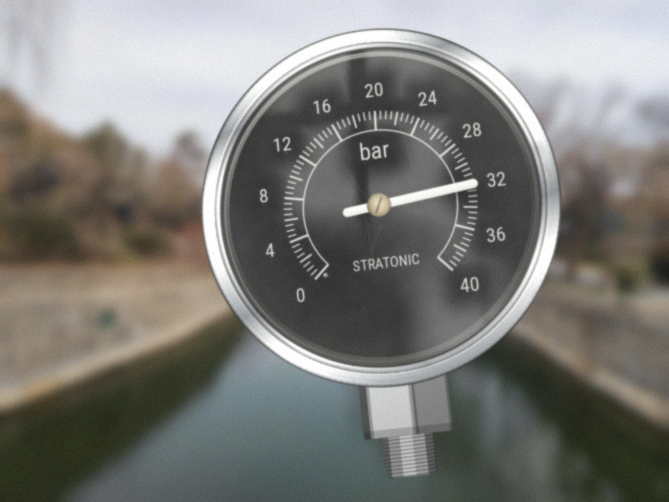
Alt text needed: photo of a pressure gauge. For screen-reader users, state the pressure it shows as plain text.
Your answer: 32 bar
